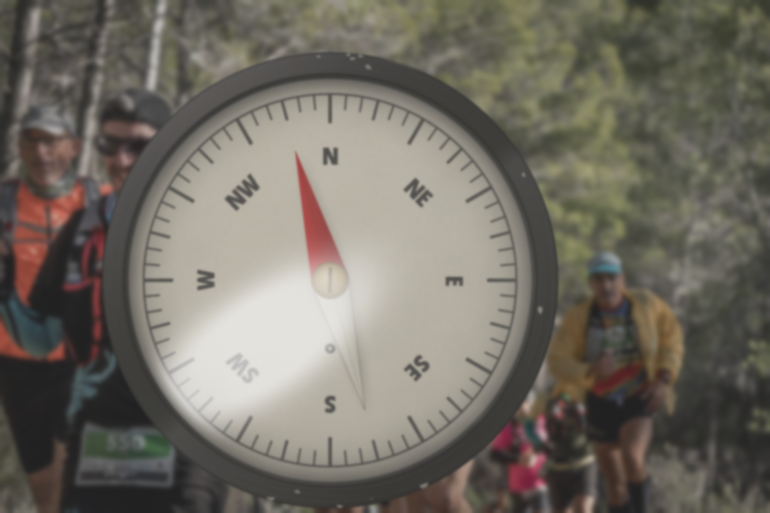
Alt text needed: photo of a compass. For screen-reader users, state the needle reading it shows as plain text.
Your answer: 345 °
